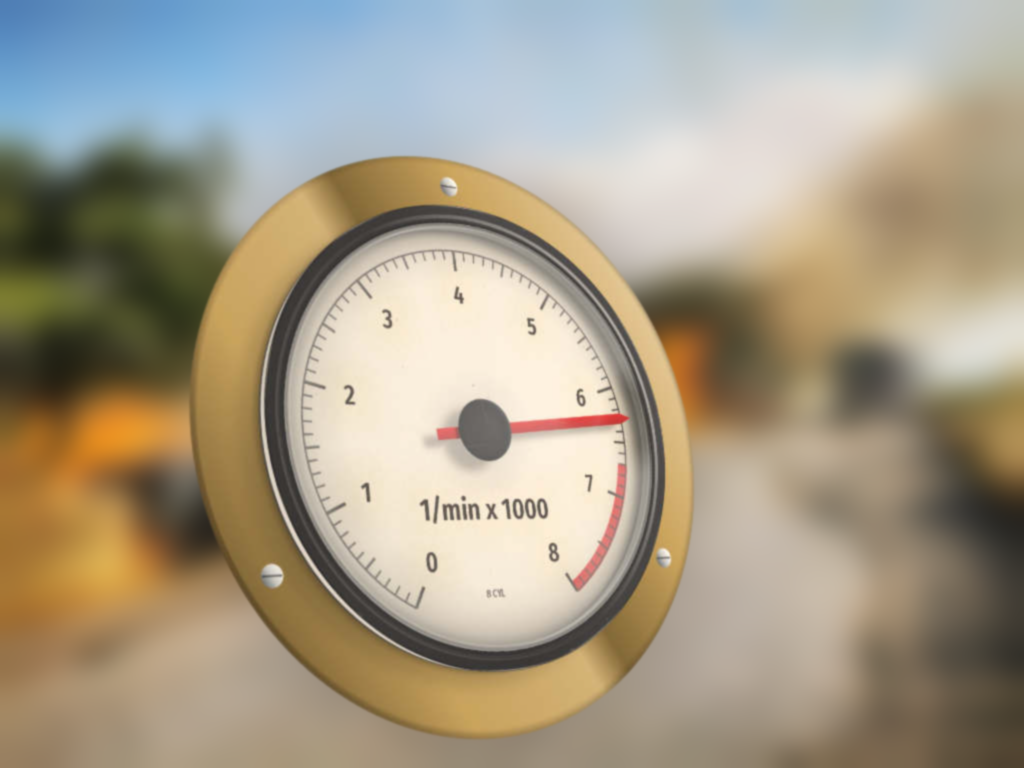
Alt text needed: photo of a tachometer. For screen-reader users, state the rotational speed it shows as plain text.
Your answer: 6300 rpm
